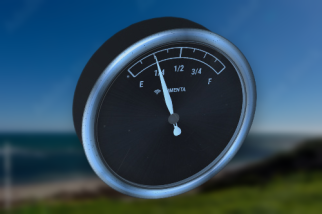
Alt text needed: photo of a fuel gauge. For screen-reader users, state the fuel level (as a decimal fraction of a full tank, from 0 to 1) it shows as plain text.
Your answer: 0.25
